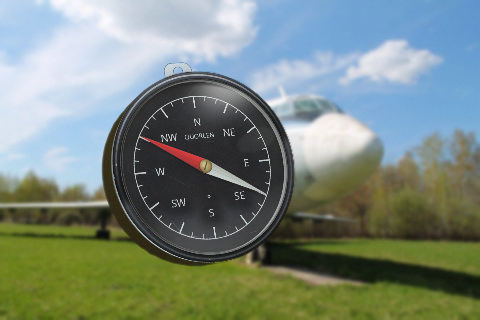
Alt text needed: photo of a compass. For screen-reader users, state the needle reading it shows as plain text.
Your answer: 300 °
